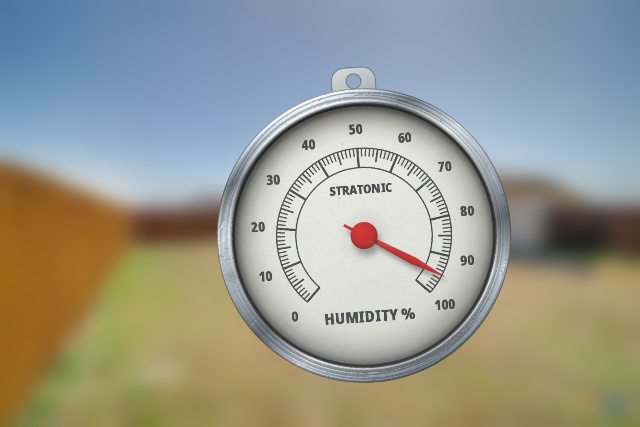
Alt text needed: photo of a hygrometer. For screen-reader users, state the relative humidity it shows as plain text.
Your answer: 95 %
